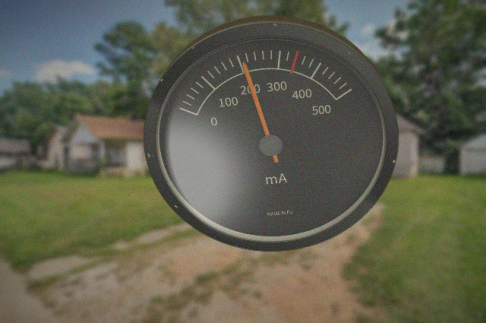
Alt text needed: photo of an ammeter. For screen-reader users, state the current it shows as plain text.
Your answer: 210 mA
